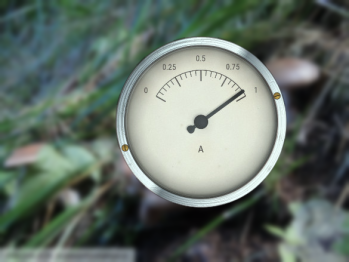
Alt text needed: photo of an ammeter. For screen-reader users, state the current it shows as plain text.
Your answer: 0.95 A
